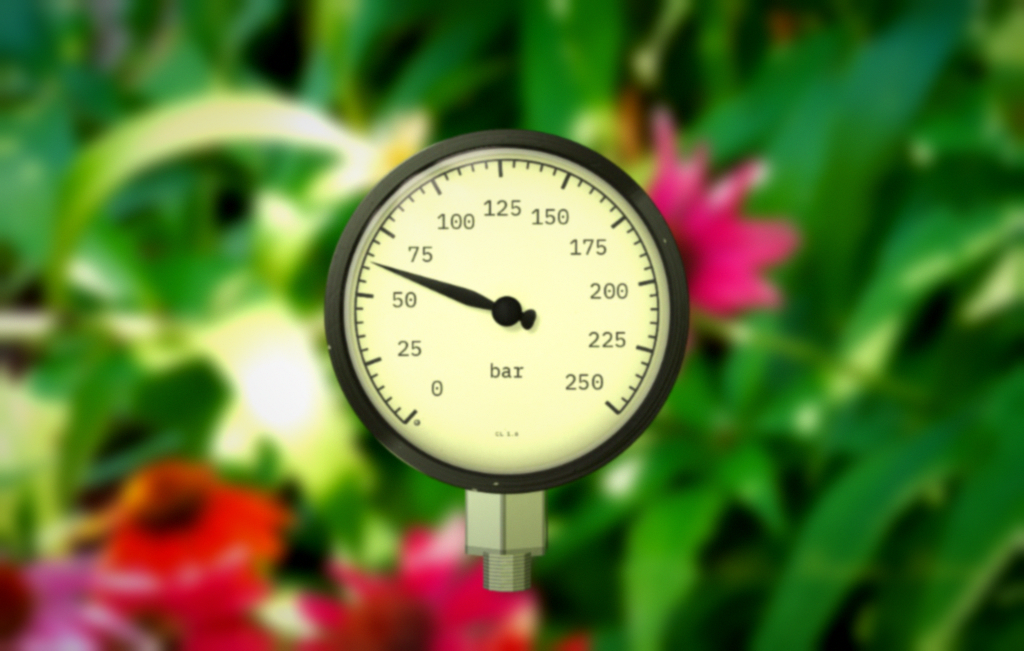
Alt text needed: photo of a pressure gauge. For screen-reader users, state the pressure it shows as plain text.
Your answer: 62.5 bar
